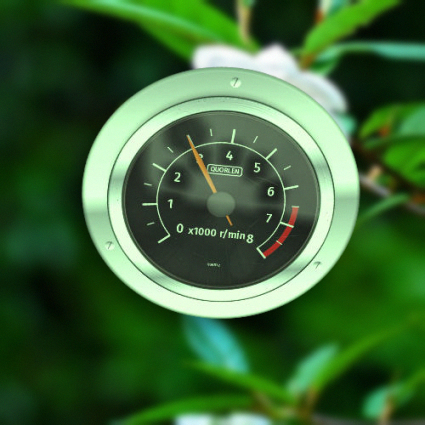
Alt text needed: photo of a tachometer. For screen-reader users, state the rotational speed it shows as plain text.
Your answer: 3000 rpm
